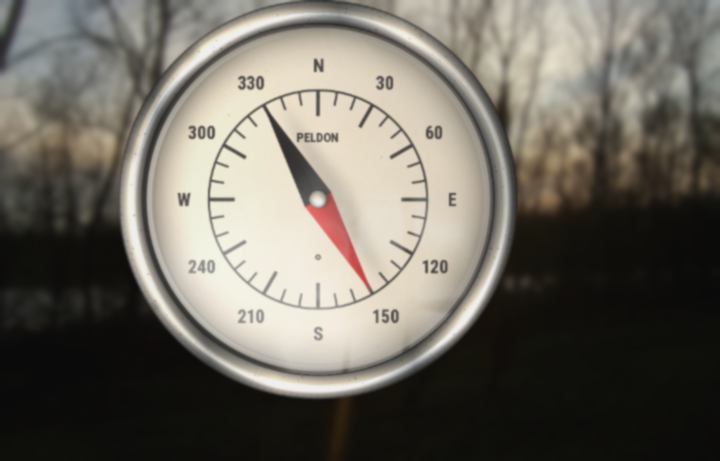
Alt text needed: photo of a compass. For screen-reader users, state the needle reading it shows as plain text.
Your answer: 150 °
